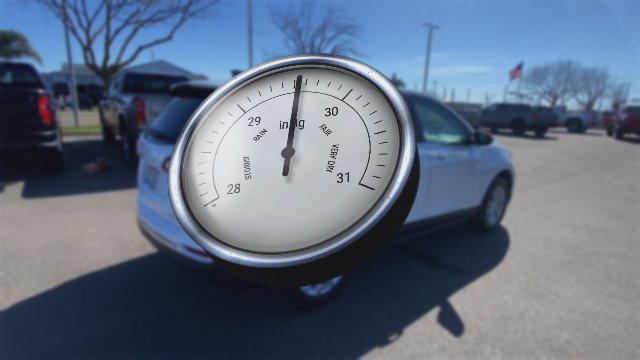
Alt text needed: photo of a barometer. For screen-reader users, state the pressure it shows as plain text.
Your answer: 29.55 inHg
